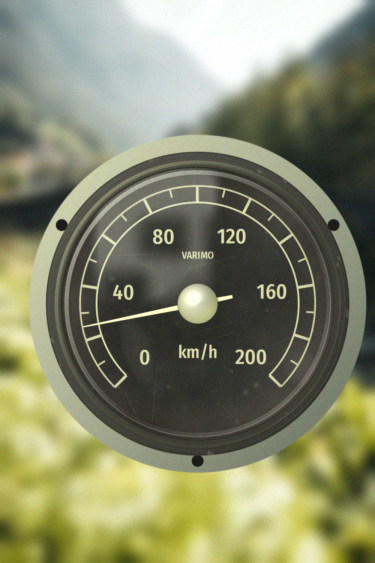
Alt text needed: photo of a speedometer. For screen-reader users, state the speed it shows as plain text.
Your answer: 25 km/h
